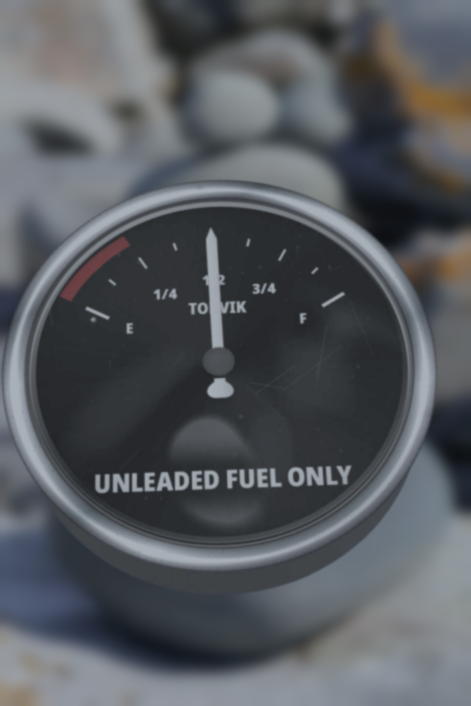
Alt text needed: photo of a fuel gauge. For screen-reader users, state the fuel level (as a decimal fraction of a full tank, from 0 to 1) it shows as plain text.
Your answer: 0.5
